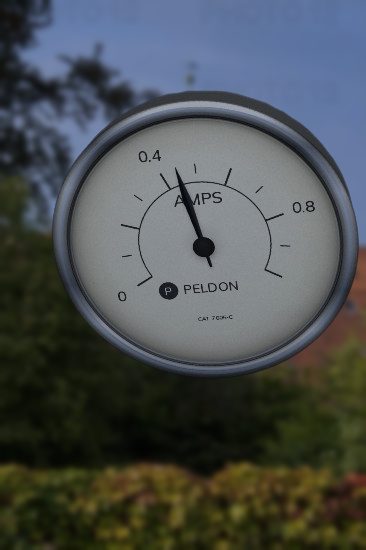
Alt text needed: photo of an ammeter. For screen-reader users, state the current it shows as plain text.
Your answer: 0.45 A
